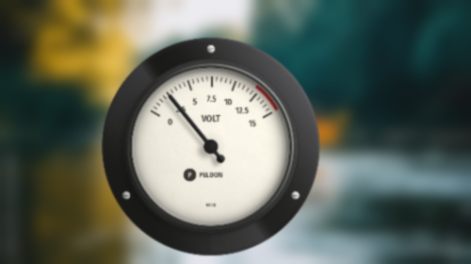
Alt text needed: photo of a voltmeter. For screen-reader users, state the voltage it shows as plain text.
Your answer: 2.5 V
